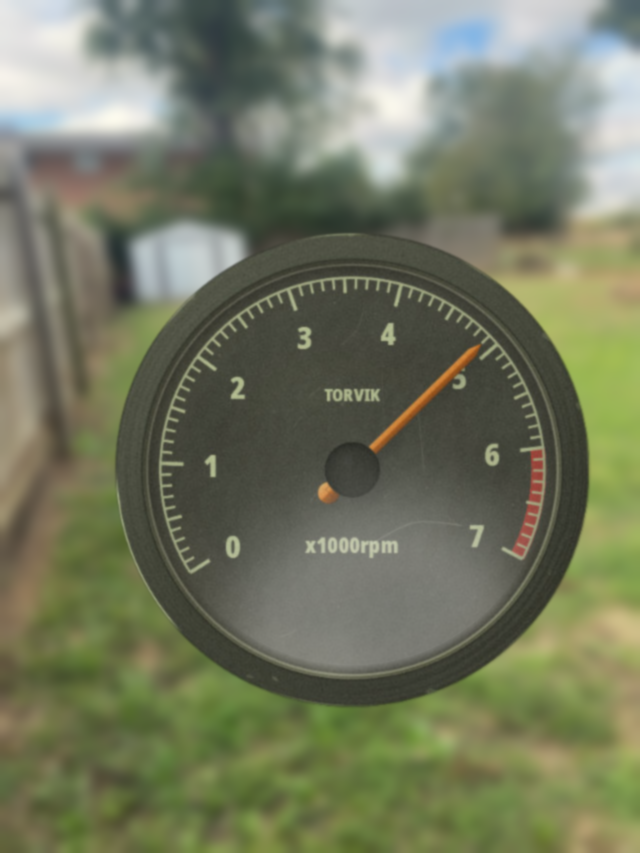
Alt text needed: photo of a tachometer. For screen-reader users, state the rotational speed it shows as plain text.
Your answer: 4900 rpm
